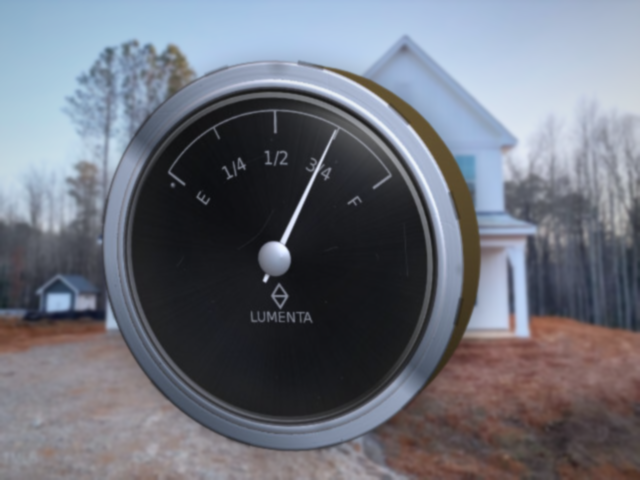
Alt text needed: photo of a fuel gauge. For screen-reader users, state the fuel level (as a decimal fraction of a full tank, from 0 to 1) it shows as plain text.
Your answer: 0.75
